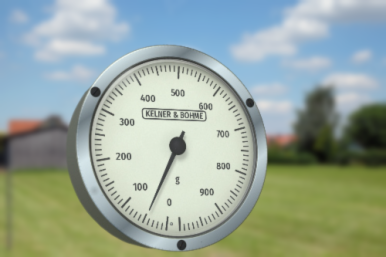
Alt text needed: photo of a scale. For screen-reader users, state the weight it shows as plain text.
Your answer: 50 g
